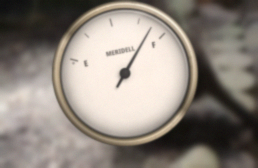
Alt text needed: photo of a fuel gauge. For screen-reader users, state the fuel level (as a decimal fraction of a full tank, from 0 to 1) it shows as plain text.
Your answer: 0.875
